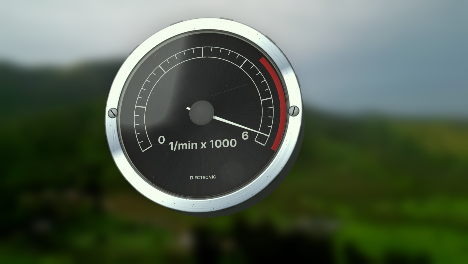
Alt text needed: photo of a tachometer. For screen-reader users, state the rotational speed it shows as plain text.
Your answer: 5800 rpm
